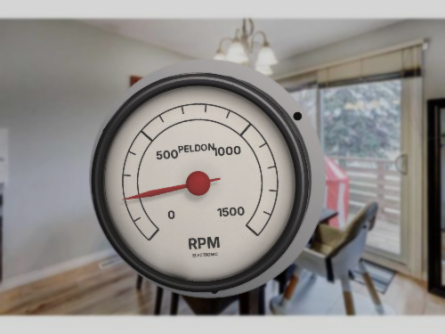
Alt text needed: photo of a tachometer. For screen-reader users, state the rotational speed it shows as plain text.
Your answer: 200 rpm
